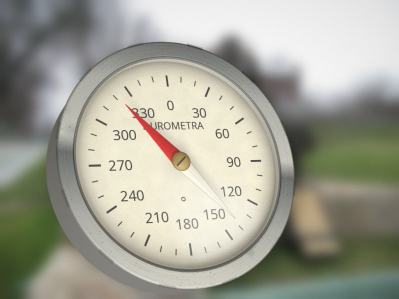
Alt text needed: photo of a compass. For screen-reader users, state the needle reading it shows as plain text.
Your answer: 320 °
